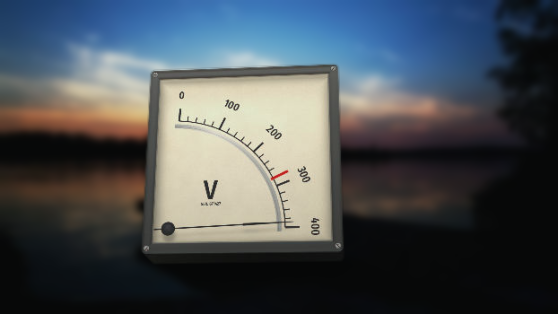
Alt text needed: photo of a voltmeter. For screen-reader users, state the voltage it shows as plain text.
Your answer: 390 V
